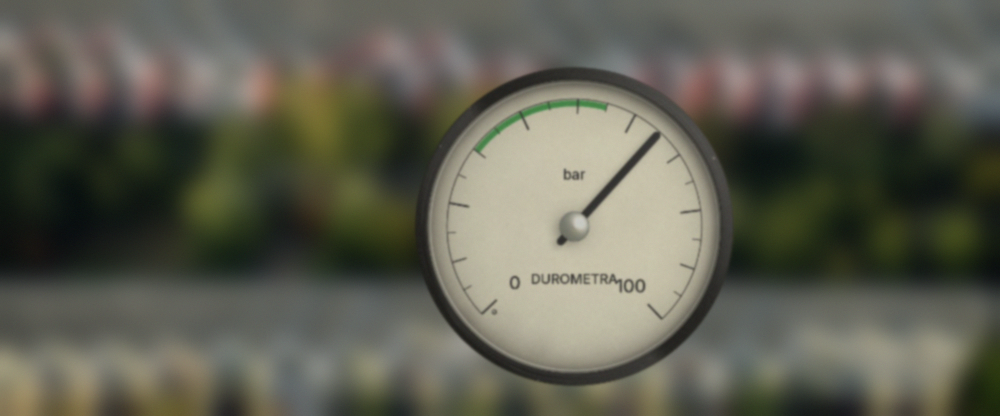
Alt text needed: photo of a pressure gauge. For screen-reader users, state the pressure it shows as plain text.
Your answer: 65 bar
